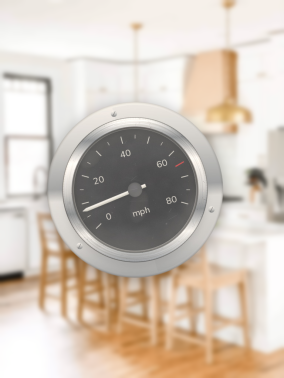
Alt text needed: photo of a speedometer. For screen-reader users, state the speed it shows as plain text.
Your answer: 7.5 mph
